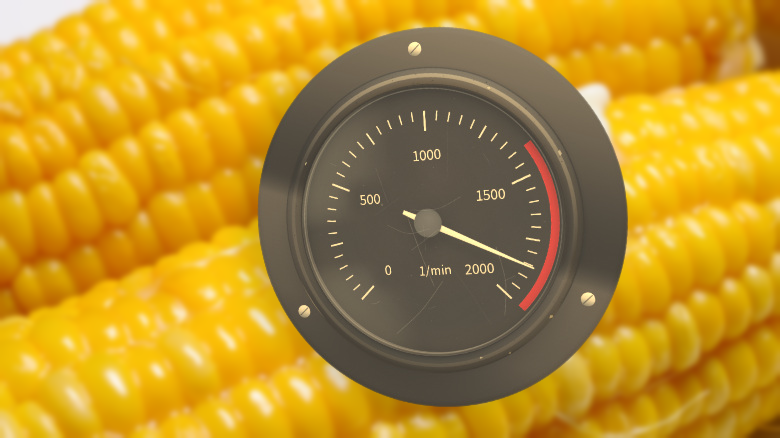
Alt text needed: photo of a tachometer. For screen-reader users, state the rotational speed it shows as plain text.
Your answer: 1850 rpm
